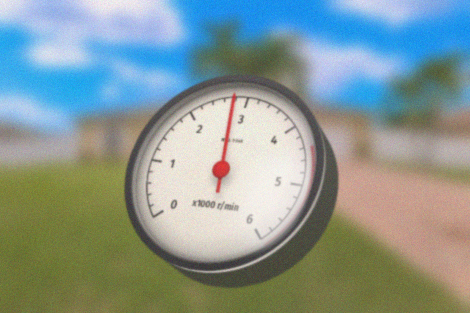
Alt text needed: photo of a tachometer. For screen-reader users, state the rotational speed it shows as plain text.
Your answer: 2800 rpm
